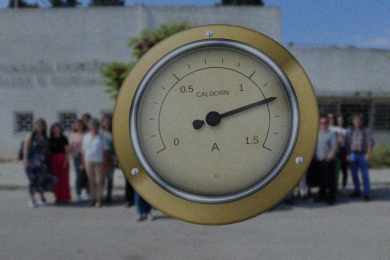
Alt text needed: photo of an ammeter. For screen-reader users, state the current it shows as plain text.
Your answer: 1.2 A
